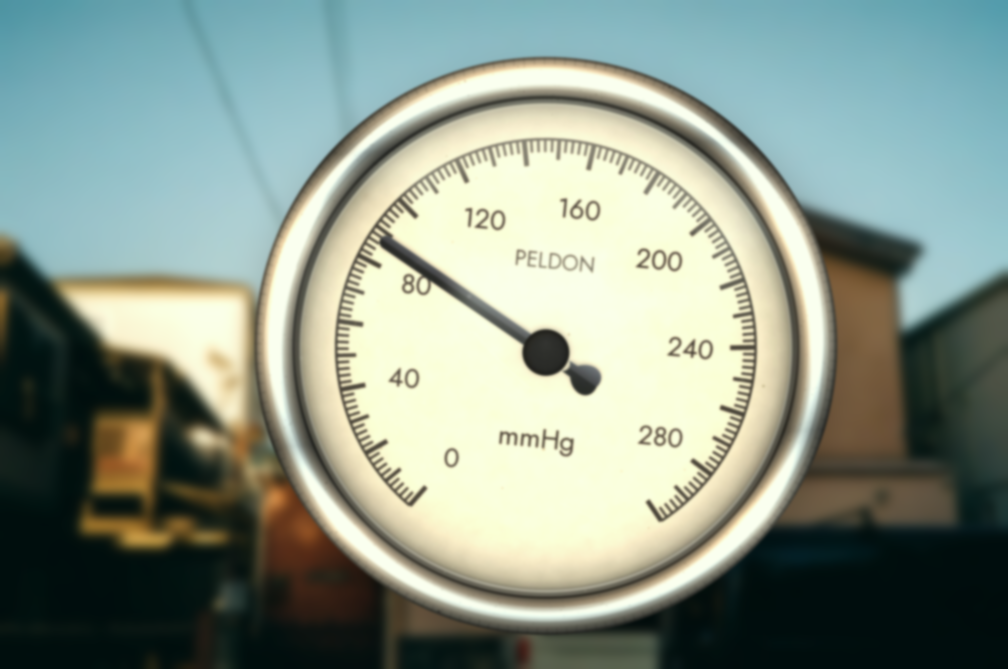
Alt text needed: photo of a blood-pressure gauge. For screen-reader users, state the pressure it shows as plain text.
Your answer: 88 mmHg
